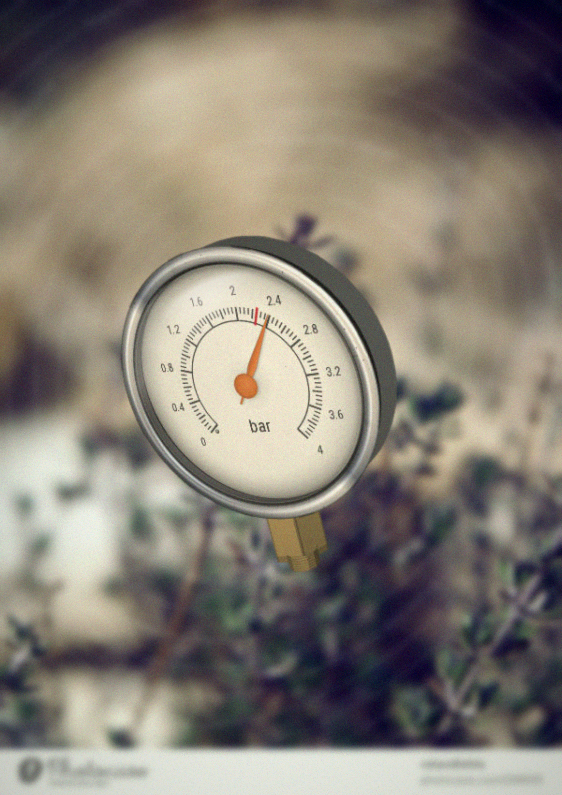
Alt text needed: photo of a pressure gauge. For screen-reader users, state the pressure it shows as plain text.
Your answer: 2.4 bar
